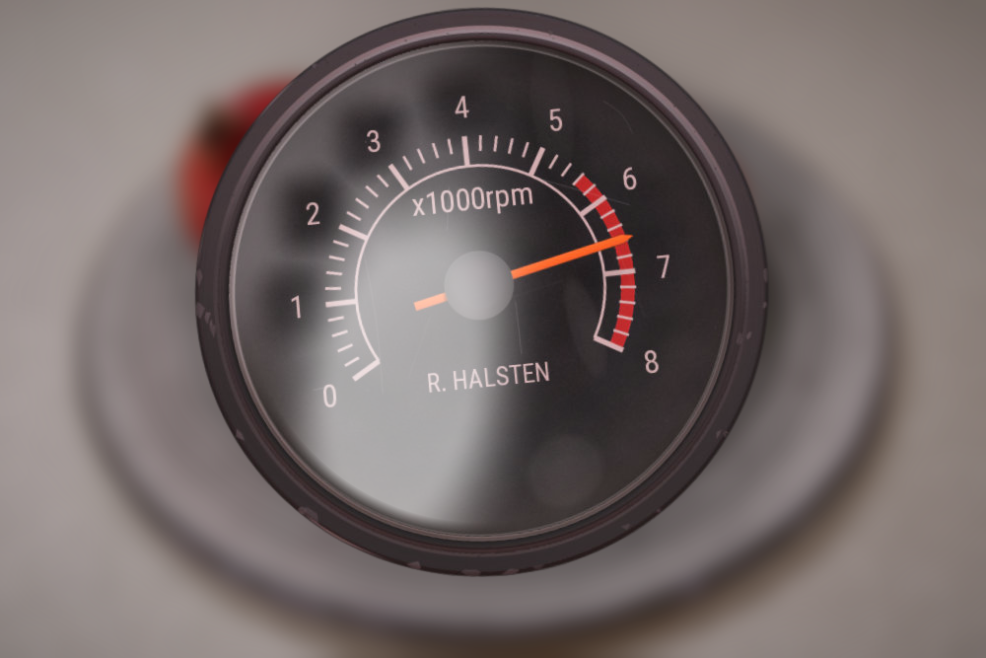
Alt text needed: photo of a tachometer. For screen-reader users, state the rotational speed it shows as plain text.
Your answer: 6600 rpm
